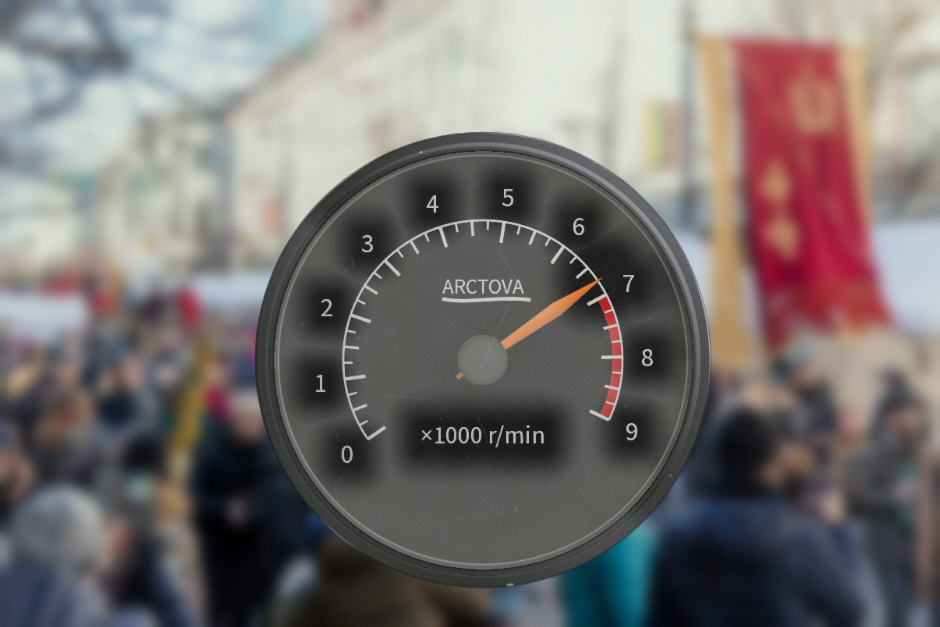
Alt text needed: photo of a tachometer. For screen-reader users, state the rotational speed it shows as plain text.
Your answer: 6750 rpm
